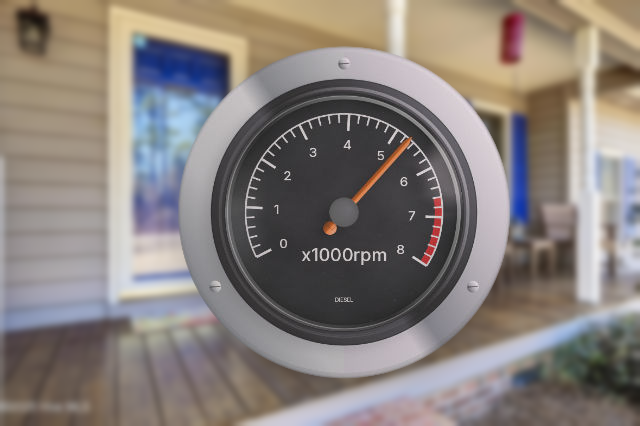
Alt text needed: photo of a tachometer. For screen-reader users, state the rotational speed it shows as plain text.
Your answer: 5300 rpm
